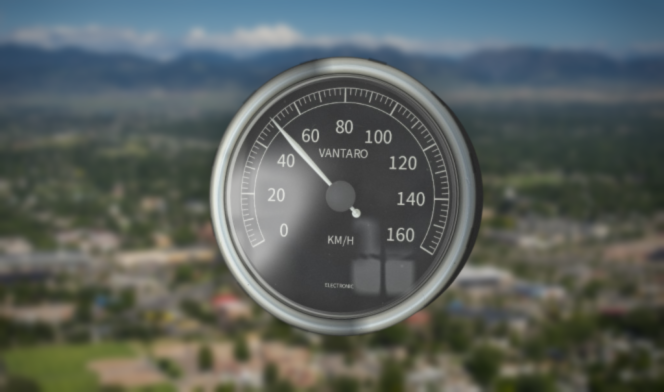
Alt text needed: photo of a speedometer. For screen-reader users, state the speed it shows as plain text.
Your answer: 50 km/h
